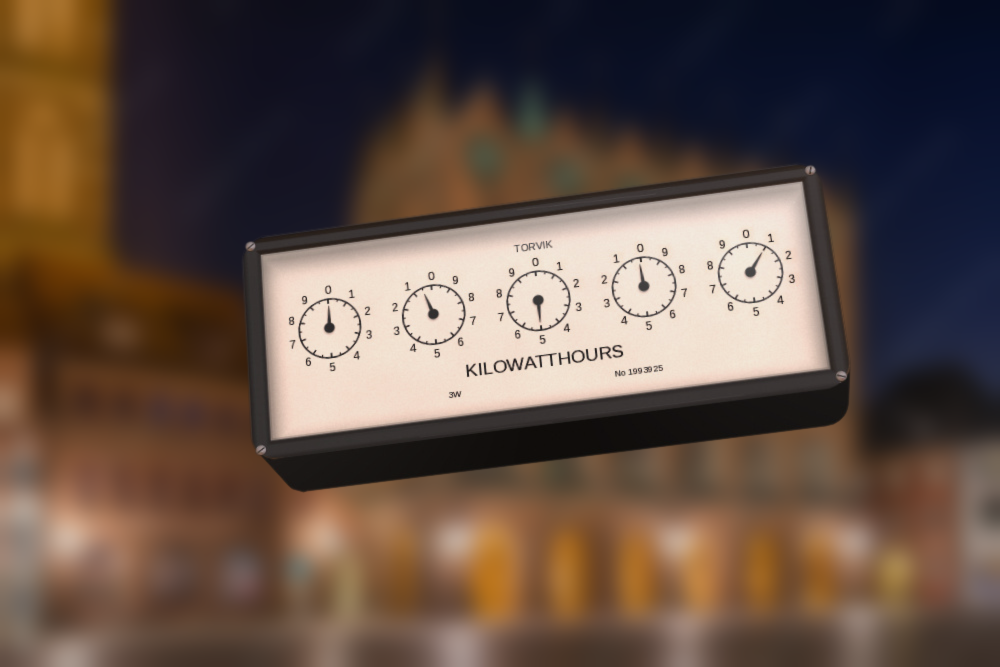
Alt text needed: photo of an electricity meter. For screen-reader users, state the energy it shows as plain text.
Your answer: 501 kWh
